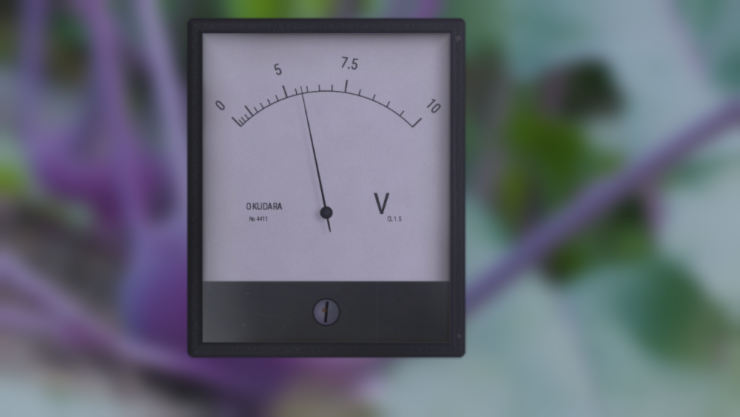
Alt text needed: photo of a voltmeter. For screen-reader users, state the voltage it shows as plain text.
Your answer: 5.75 V
